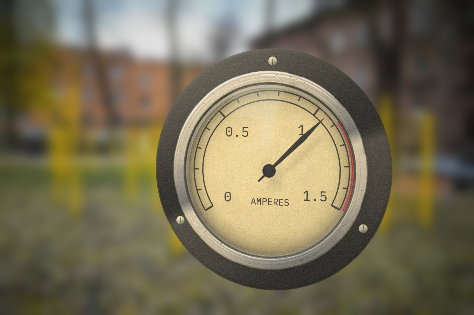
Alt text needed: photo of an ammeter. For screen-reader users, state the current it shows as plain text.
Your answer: 1.05 A
